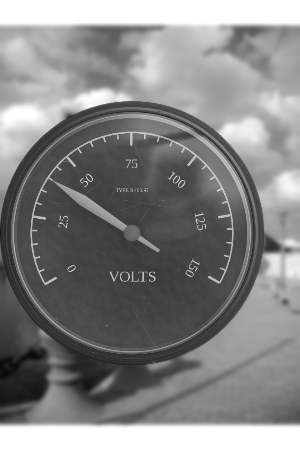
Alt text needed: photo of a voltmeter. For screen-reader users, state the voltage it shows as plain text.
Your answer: 40 V
